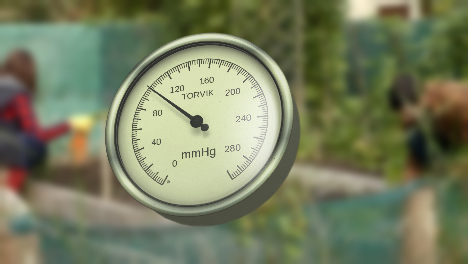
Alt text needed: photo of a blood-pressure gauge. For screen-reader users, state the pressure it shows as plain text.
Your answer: 100 mmHg
